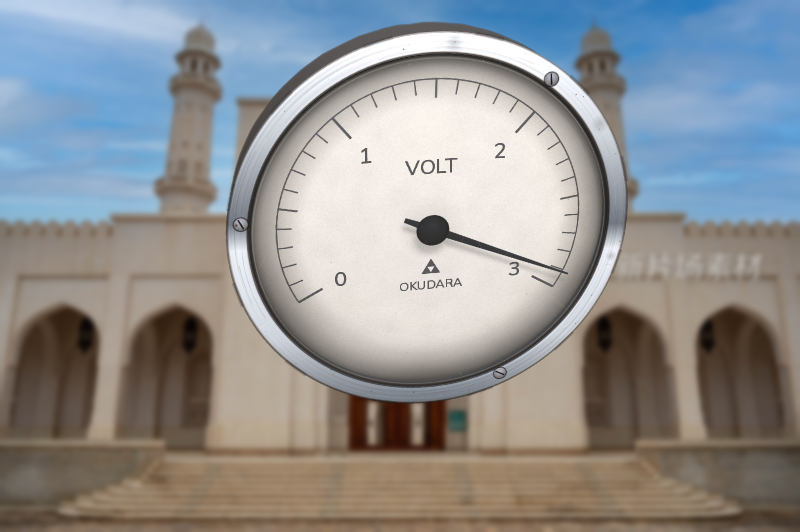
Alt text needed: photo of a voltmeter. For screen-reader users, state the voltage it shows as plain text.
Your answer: 2.9 V
